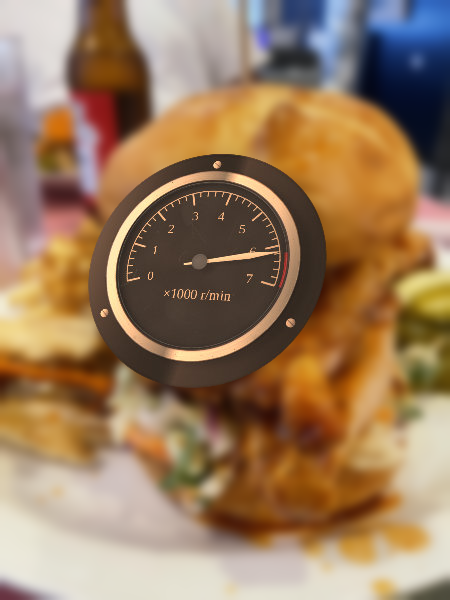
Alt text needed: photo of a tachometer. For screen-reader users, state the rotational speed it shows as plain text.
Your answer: 6200 rpm
